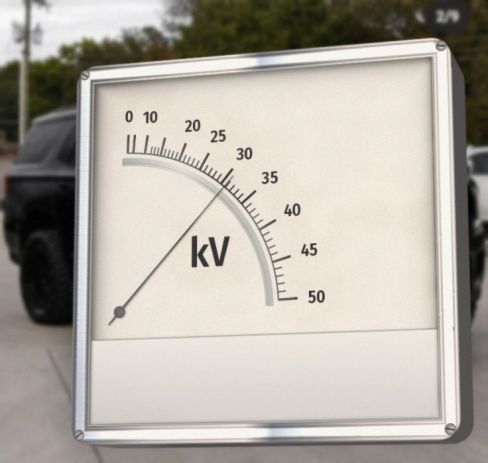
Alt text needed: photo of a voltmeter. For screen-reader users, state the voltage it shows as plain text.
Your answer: 31 kV
